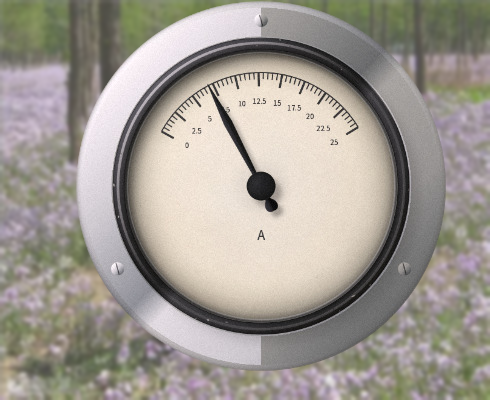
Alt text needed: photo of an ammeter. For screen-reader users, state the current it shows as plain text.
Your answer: 7 A
